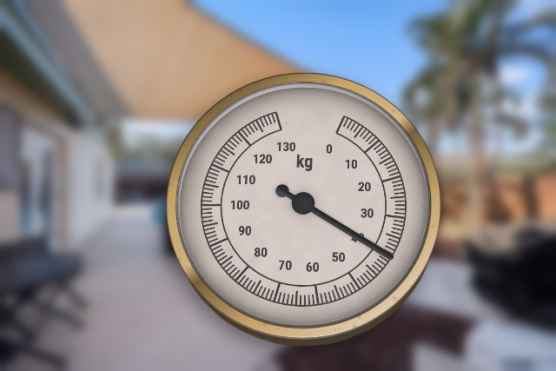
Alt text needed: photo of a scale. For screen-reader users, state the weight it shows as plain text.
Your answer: 40 kg
